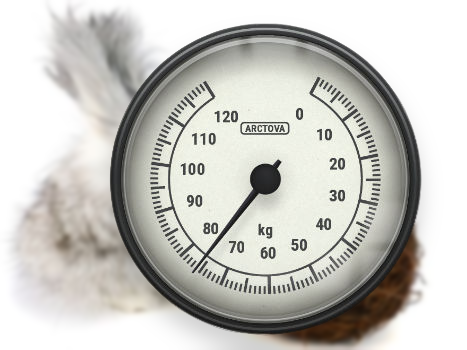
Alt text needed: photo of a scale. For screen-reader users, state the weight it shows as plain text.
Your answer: 76 kg
